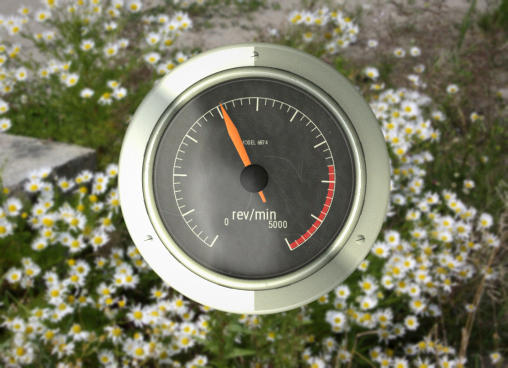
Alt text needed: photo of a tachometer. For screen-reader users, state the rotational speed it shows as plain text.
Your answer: 2050 rpm
